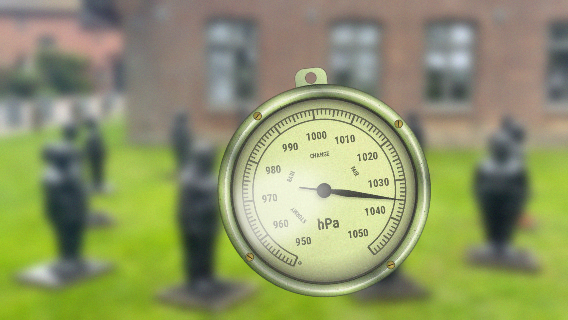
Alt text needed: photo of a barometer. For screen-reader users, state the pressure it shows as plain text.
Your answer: 1035 hPa
